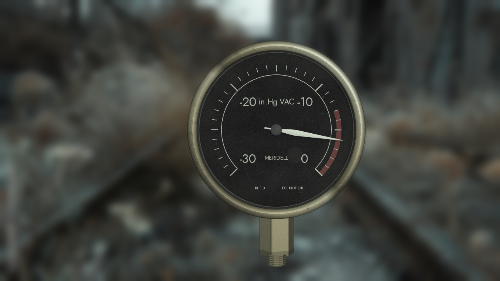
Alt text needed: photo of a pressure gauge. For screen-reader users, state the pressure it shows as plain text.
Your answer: -4 inHg
